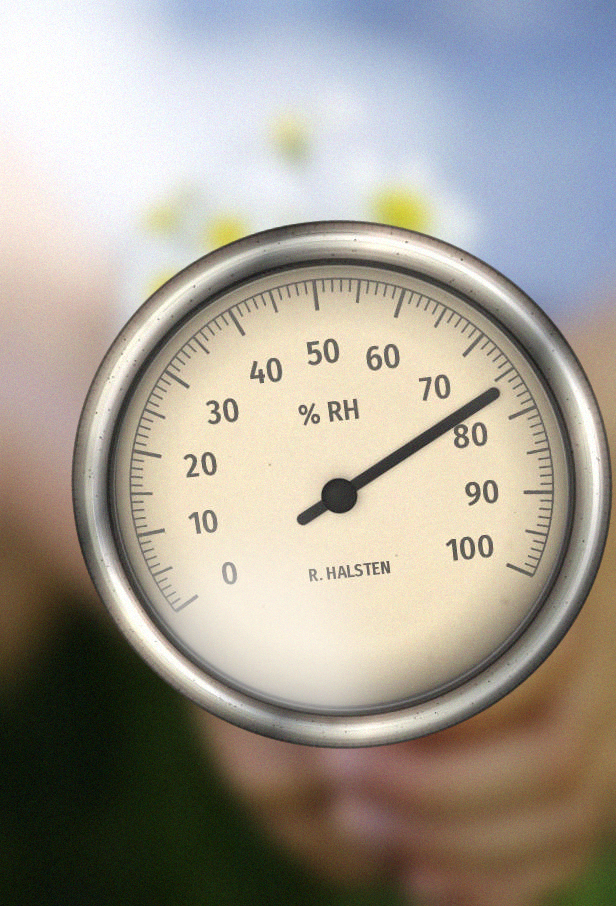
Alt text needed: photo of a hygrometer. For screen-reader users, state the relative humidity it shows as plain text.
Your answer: 76 %
